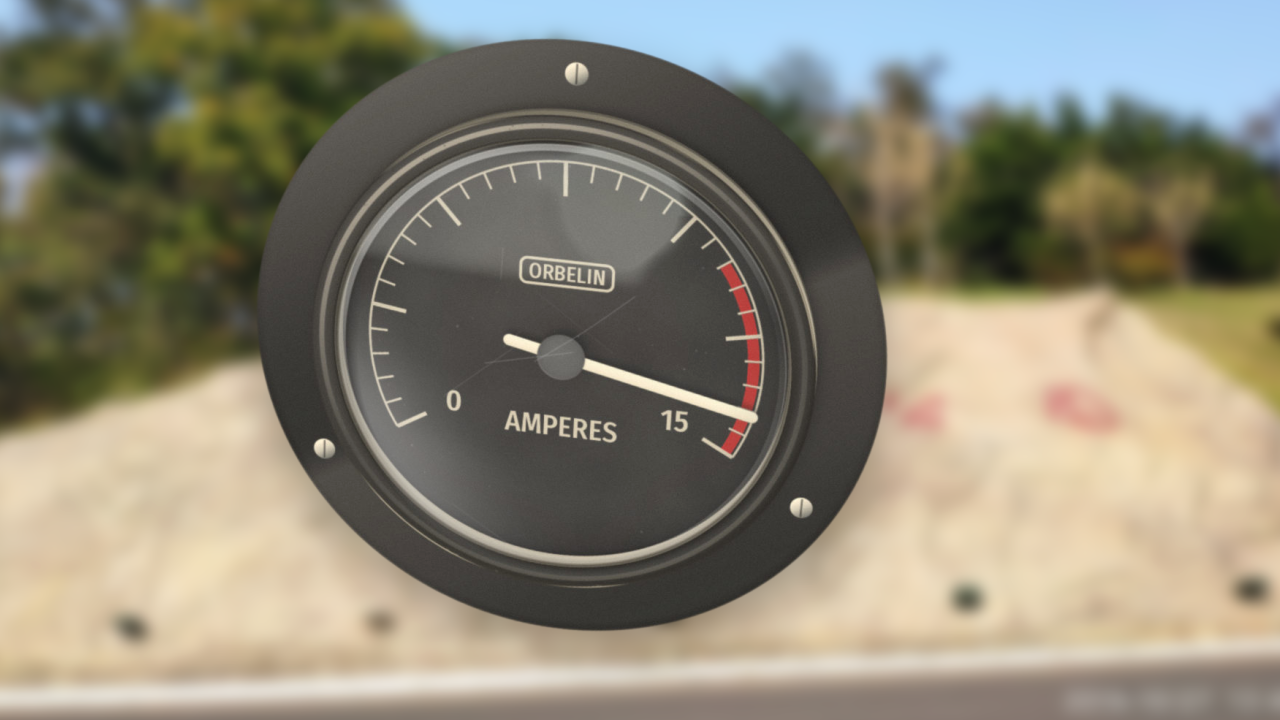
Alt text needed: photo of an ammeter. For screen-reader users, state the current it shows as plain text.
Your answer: 14 A
